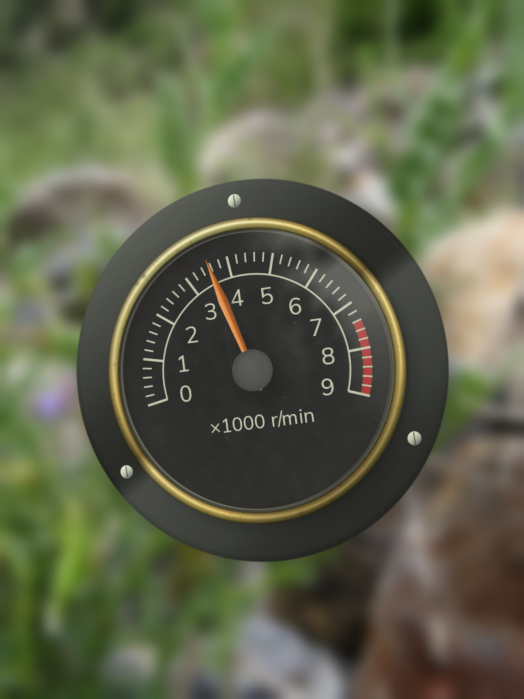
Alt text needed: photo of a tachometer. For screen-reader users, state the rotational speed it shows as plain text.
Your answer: 3600 rpm
